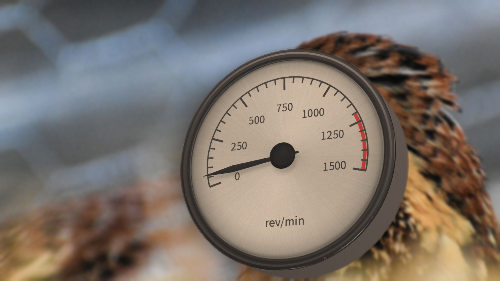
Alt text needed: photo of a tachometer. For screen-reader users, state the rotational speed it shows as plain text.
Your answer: 50 rpm
